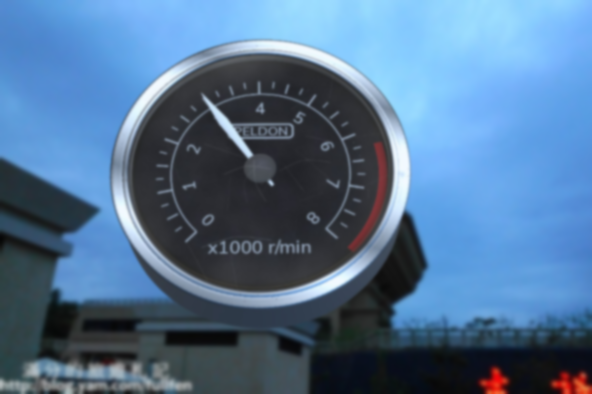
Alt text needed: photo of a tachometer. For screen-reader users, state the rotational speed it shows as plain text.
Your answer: 3000 rpm
